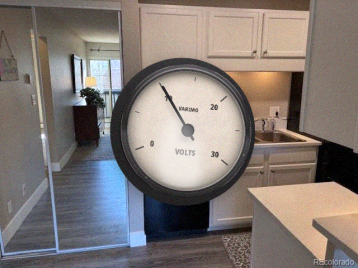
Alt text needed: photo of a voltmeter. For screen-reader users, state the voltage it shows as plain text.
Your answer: 10 V
